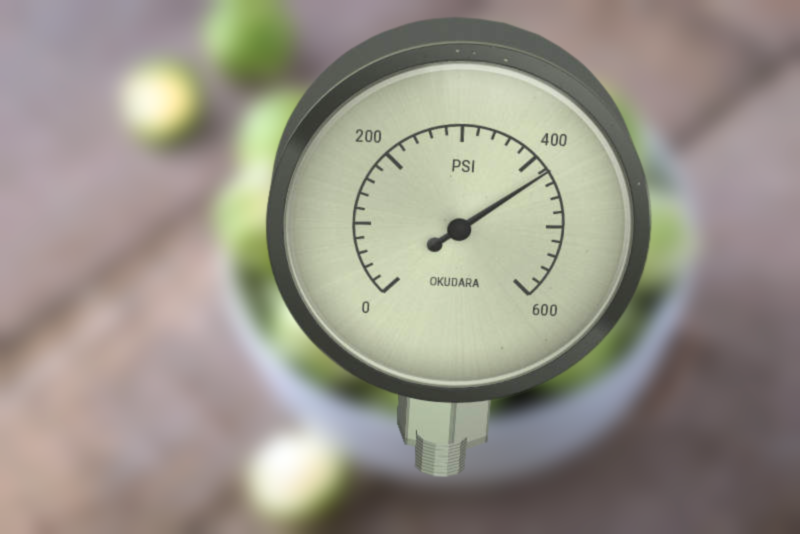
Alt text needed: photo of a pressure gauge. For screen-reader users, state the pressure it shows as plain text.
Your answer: 420 psi
